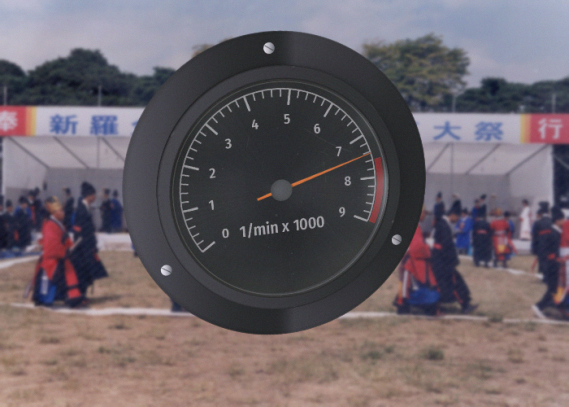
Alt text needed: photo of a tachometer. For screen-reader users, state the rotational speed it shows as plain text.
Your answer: 7400 rpm
